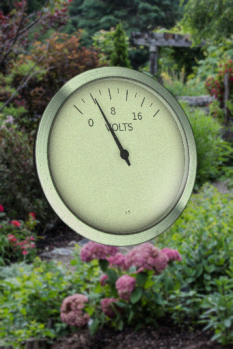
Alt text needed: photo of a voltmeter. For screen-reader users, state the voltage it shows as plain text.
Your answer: 4 V
